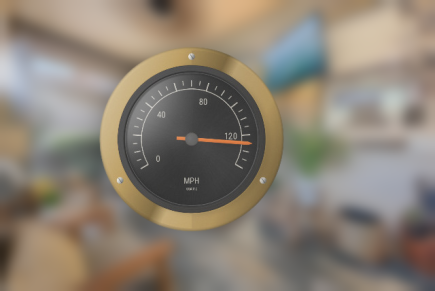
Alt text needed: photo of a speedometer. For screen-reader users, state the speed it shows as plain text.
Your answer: 125 mph
